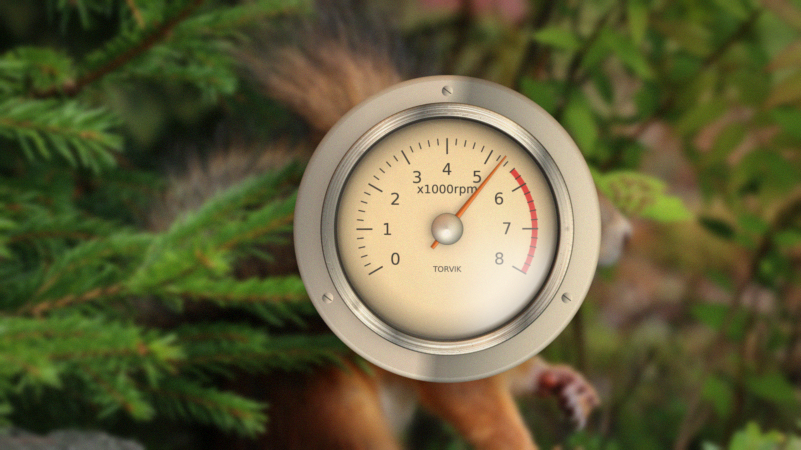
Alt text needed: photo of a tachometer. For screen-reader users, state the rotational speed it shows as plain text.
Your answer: 5300 rpm
